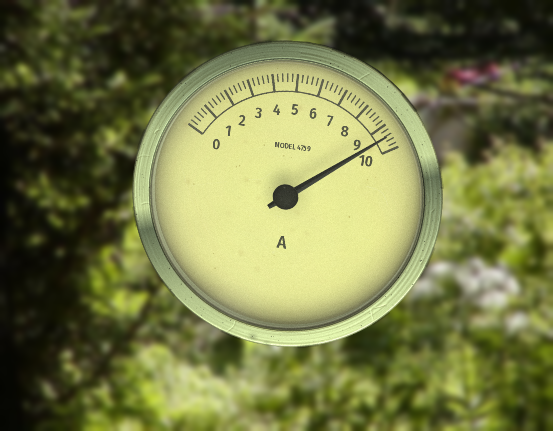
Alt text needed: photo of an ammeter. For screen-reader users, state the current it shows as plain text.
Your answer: 9.4 A
